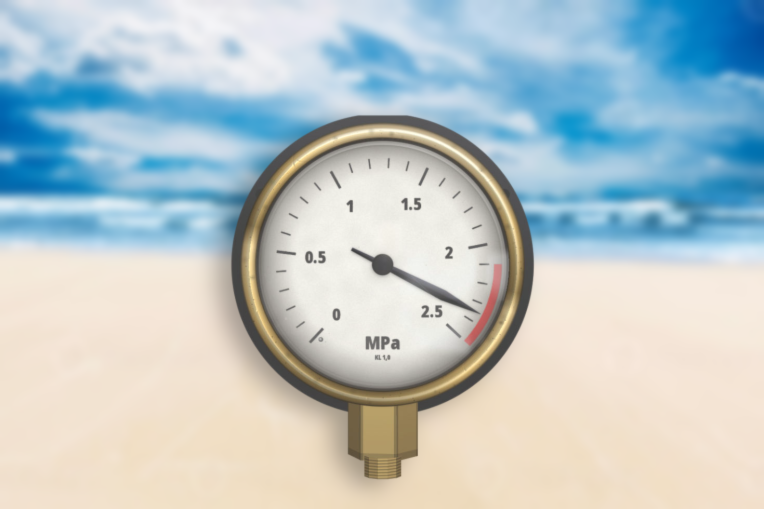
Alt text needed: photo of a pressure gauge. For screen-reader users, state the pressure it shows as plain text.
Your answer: 2.35 MPa
